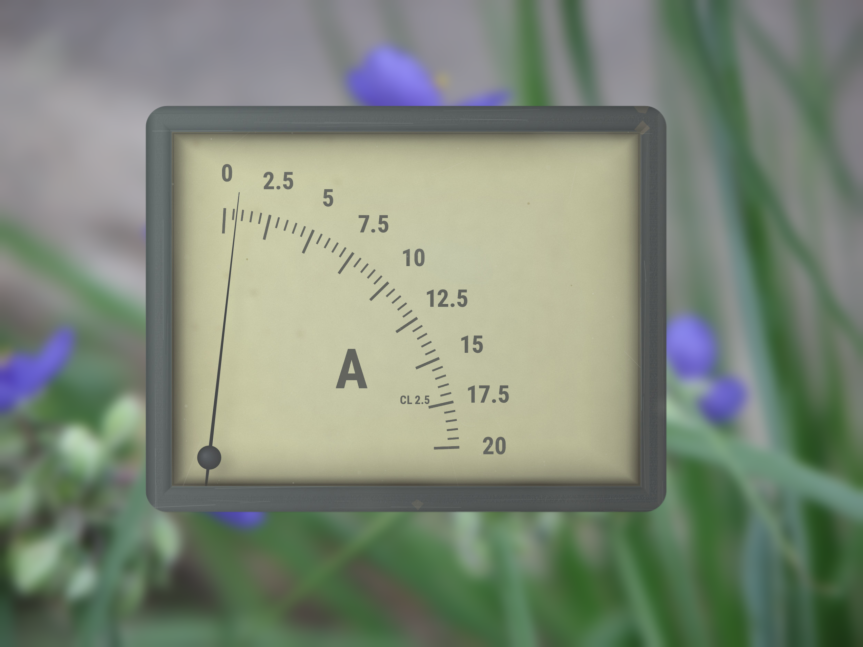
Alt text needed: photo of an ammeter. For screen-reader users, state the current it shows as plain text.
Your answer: 0.75 A
